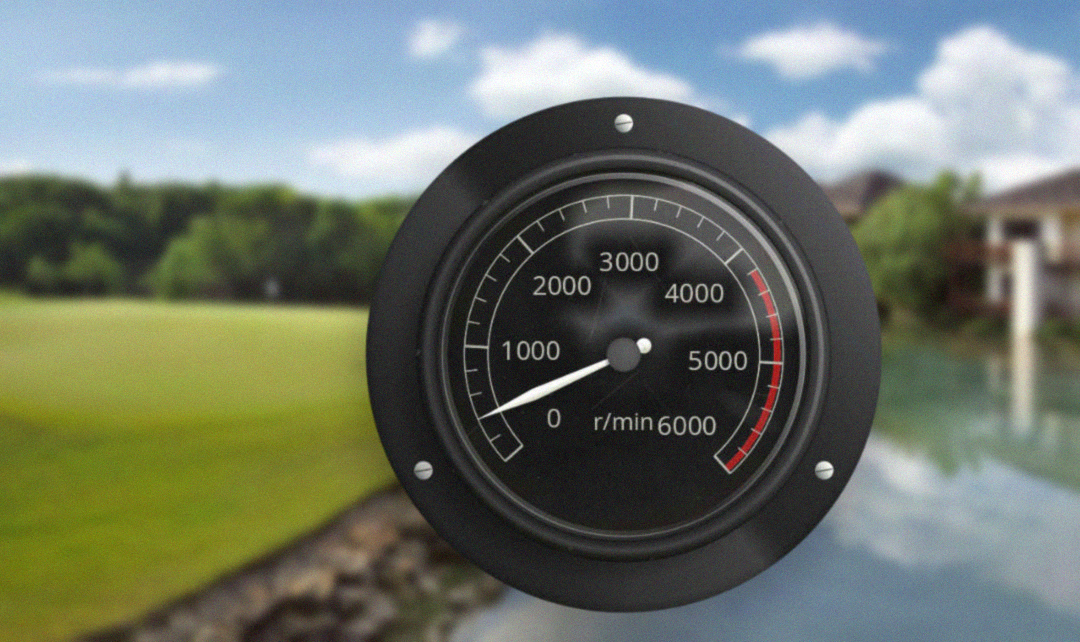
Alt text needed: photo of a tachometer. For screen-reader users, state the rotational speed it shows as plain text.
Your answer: 400 rpm
